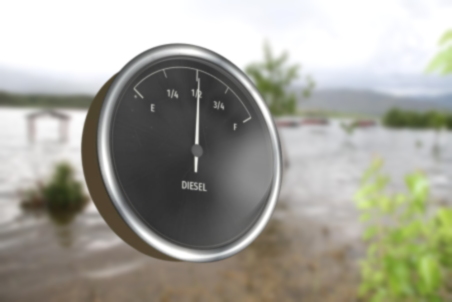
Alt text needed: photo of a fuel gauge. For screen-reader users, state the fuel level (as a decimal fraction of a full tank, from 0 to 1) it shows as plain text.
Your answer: 0.5
